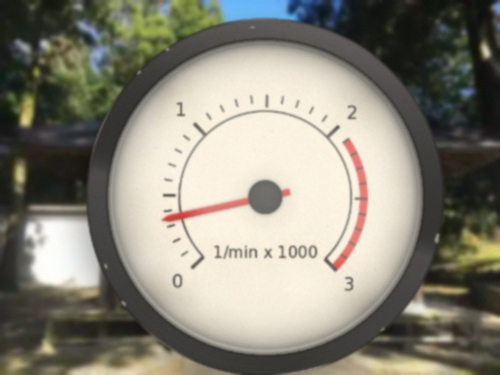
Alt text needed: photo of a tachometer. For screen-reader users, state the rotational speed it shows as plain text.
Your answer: 350 rpm
